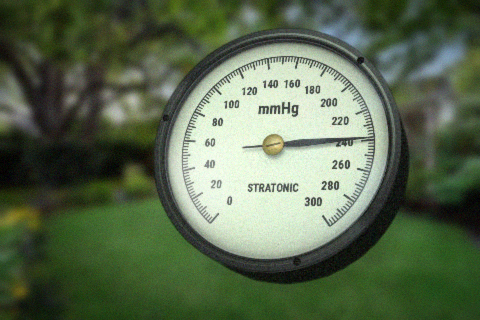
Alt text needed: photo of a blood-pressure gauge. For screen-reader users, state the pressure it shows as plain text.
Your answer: 240 mmHg
